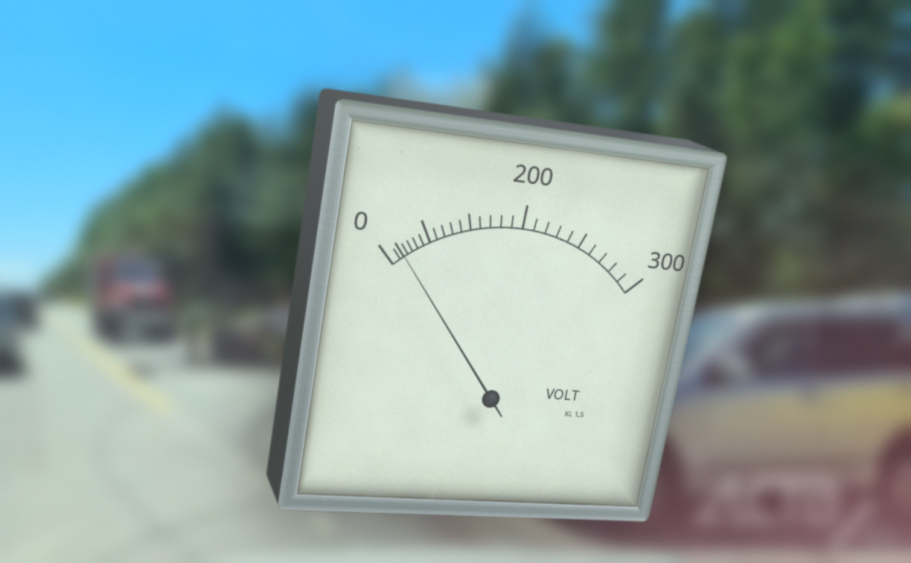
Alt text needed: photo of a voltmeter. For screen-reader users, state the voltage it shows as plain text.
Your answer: 50 V
